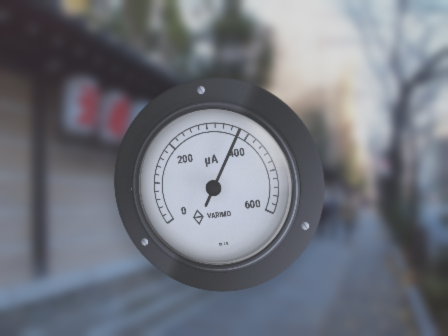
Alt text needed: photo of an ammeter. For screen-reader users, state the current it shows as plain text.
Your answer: 380 µA
